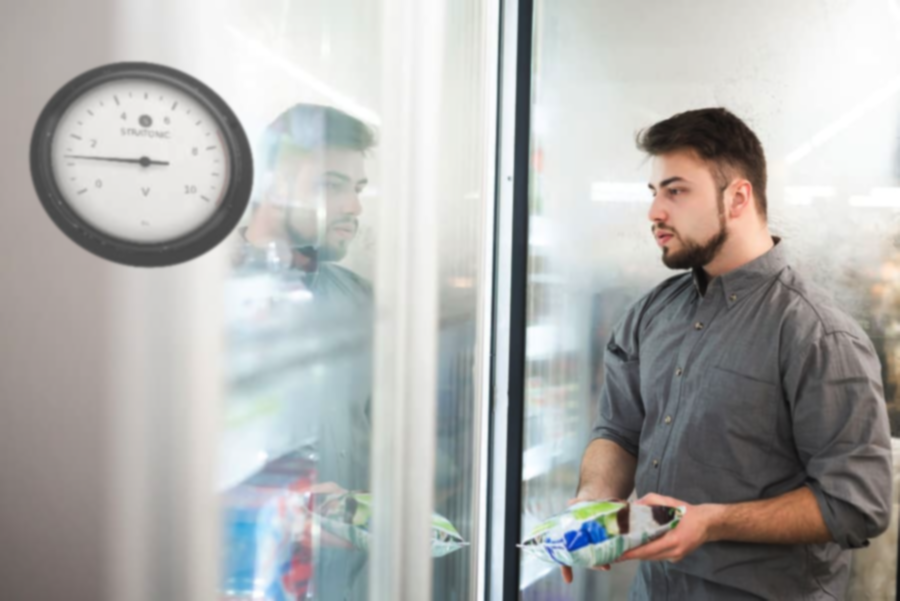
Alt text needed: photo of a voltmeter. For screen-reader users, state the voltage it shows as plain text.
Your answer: 1.25 V
